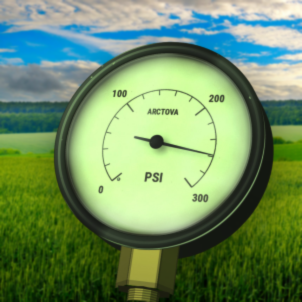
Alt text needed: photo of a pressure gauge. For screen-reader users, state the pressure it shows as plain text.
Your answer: 260 psi
